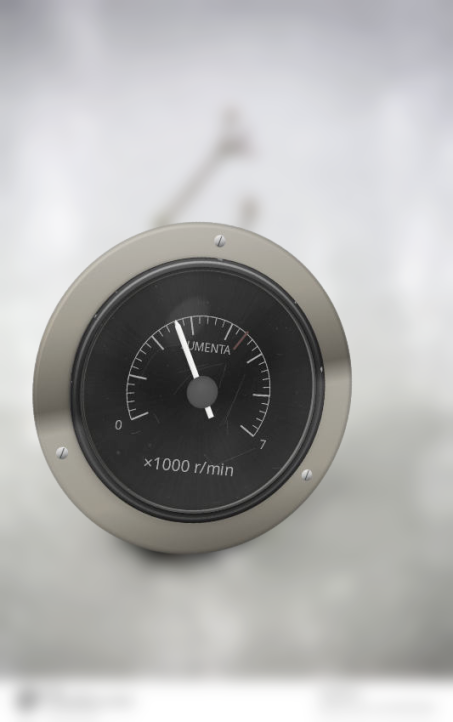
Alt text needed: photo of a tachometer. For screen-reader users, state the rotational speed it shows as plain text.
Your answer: 2600 rpm
